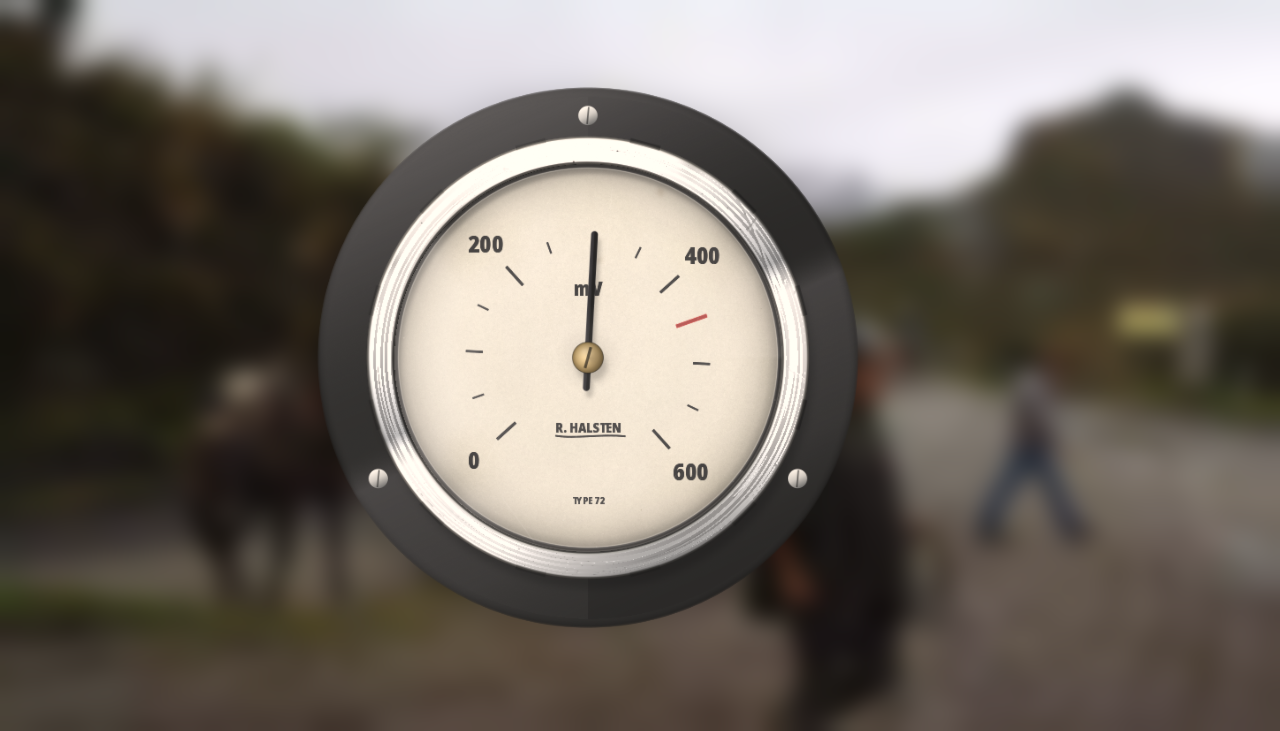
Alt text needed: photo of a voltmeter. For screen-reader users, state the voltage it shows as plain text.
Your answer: 300 mV
